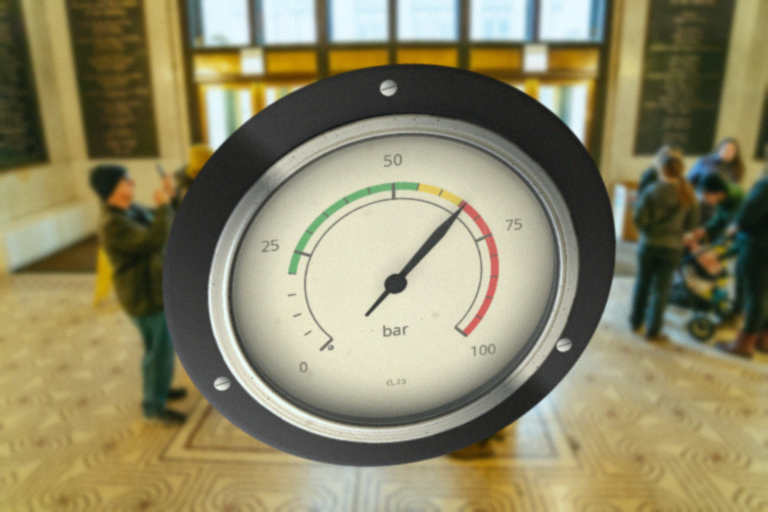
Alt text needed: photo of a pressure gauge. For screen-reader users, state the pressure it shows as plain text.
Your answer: 65 bar
